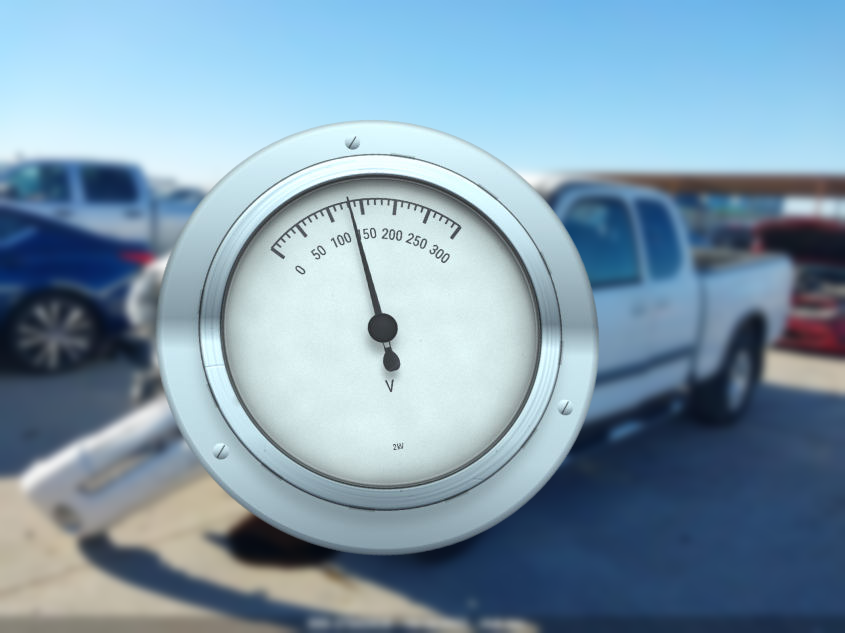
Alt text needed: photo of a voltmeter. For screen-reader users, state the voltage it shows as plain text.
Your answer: 130 V
